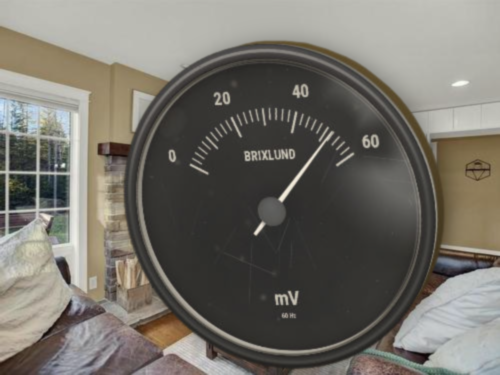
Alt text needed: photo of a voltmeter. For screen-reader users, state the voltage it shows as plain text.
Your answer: 52 mV
